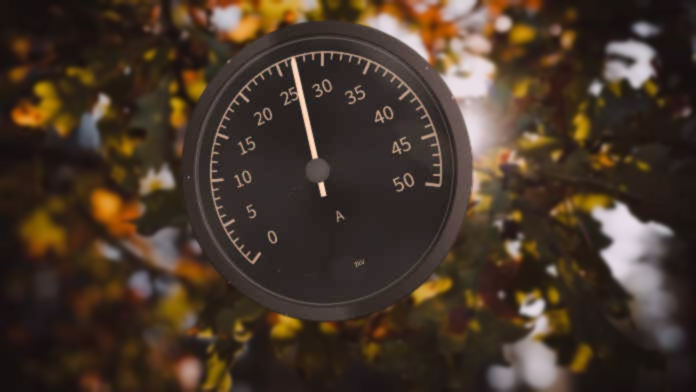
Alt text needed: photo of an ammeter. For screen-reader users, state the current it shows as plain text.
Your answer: 27 A
